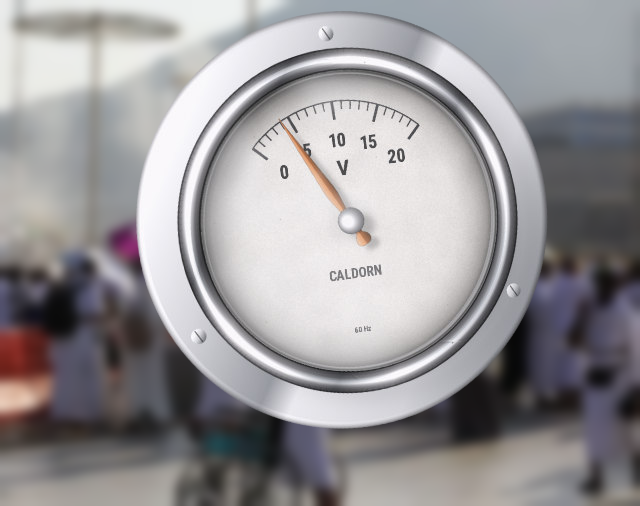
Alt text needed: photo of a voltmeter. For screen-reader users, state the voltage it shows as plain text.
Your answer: 4 V
